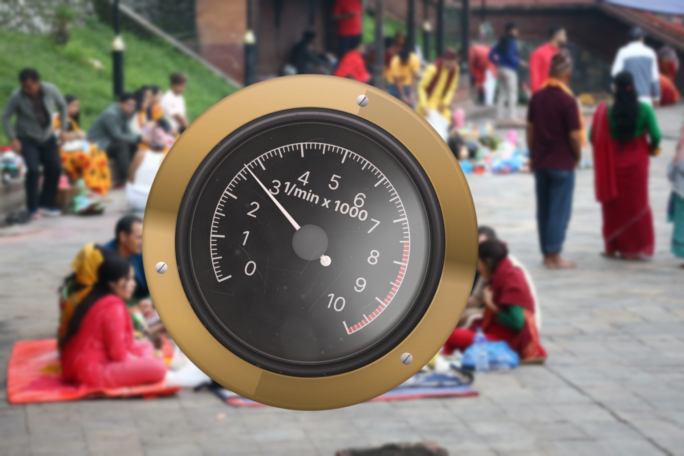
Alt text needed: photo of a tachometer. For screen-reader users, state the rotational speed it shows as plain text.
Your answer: 2700 rpm
